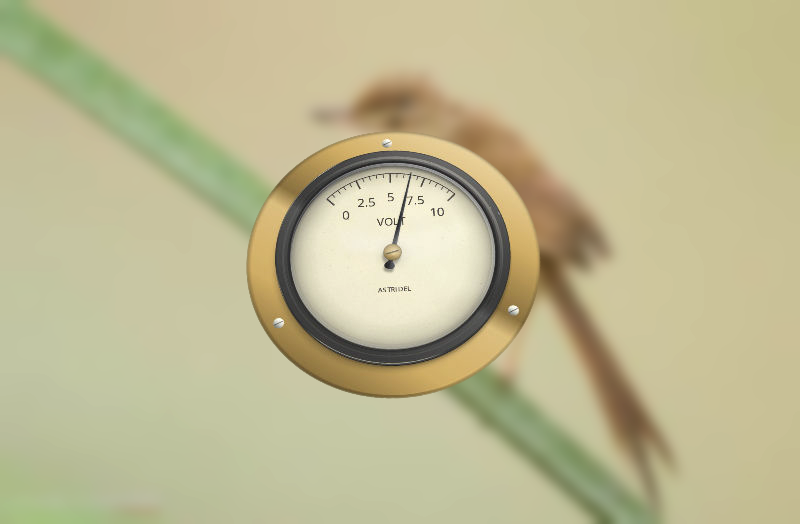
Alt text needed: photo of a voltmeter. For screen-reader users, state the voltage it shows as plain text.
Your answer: 6.5 V
